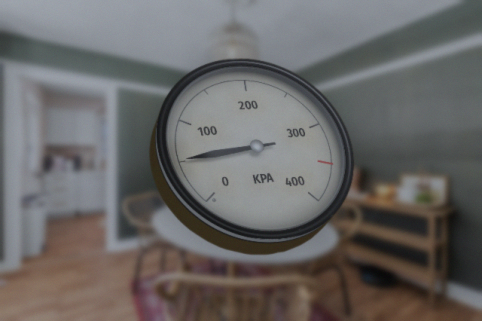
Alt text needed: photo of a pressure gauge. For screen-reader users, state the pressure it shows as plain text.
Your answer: 50 kPa
